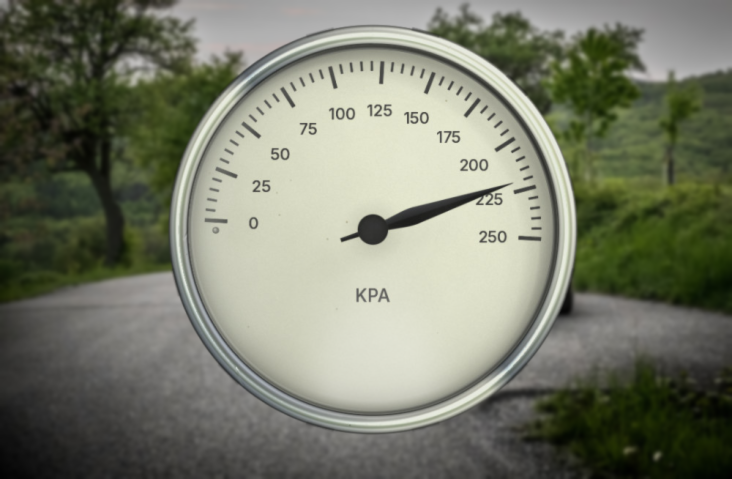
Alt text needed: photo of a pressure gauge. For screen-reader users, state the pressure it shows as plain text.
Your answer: 220 kPa
